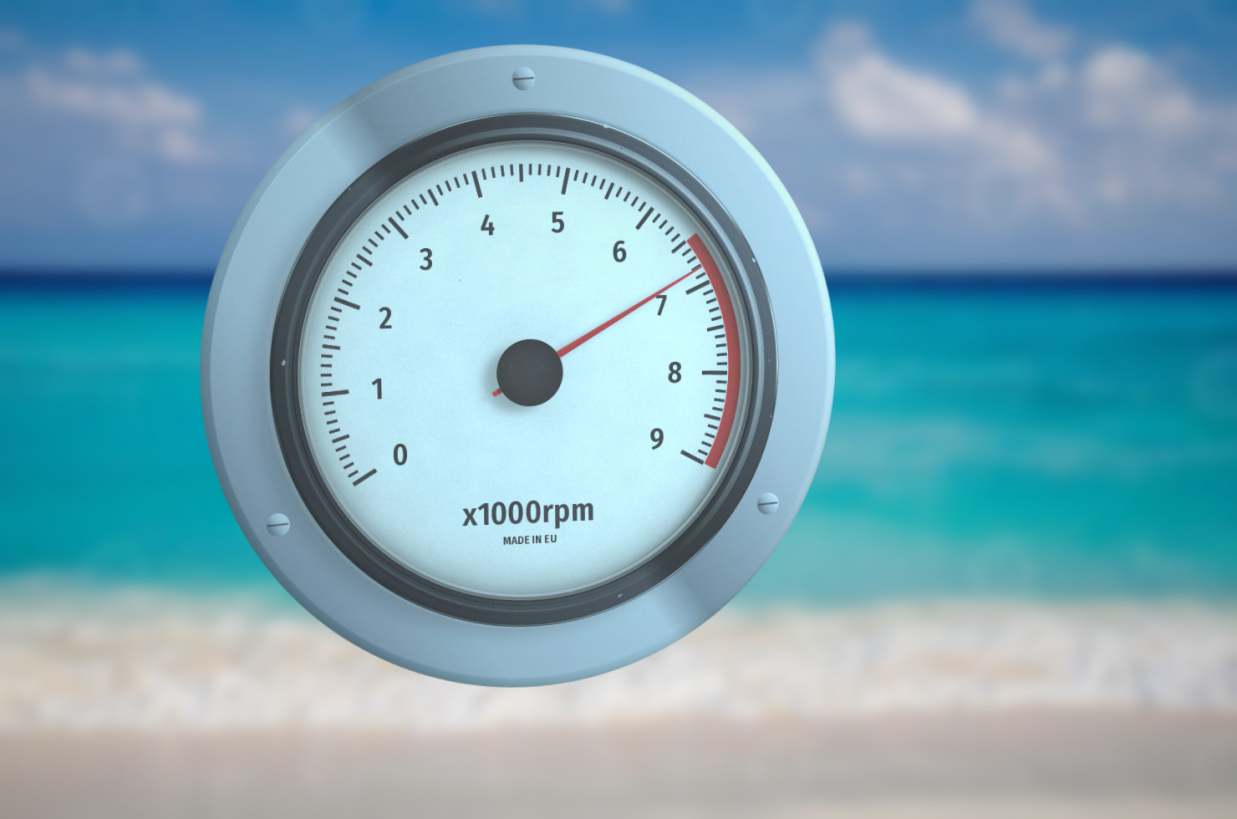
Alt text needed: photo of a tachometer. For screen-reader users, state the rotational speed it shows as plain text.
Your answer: 6800 rpm
